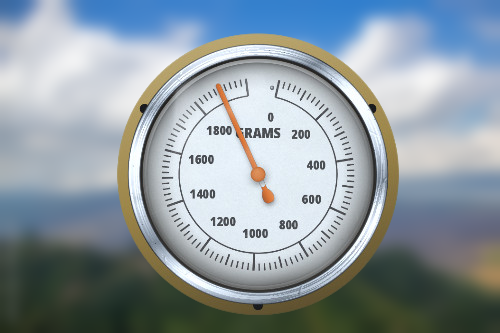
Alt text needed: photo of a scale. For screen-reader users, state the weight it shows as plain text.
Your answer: 1900 g
